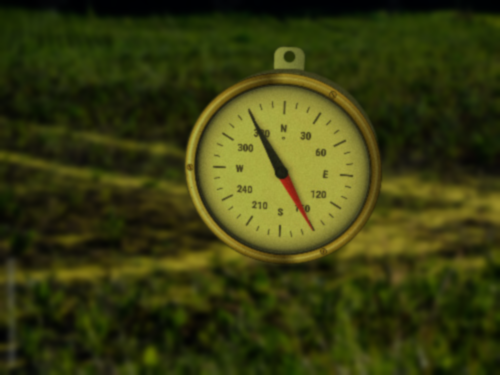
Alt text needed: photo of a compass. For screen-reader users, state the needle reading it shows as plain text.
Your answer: 150 °
